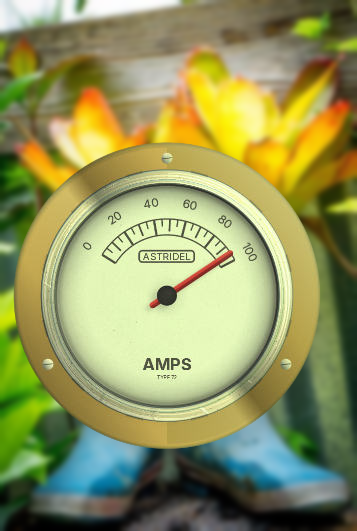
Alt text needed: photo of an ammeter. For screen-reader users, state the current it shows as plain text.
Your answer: 95 A
